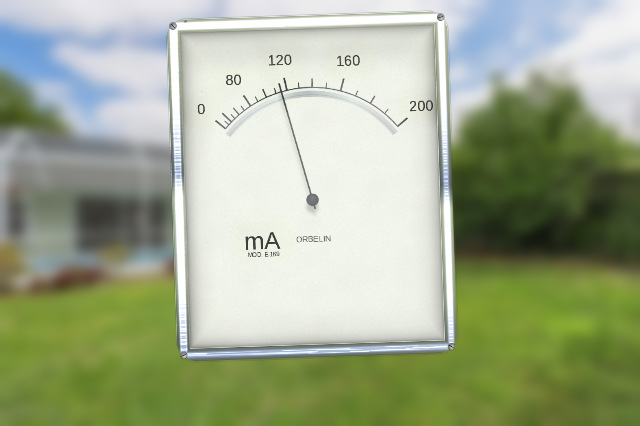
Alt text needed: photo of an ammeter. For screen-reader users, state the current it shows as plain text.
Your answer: 115 mA
